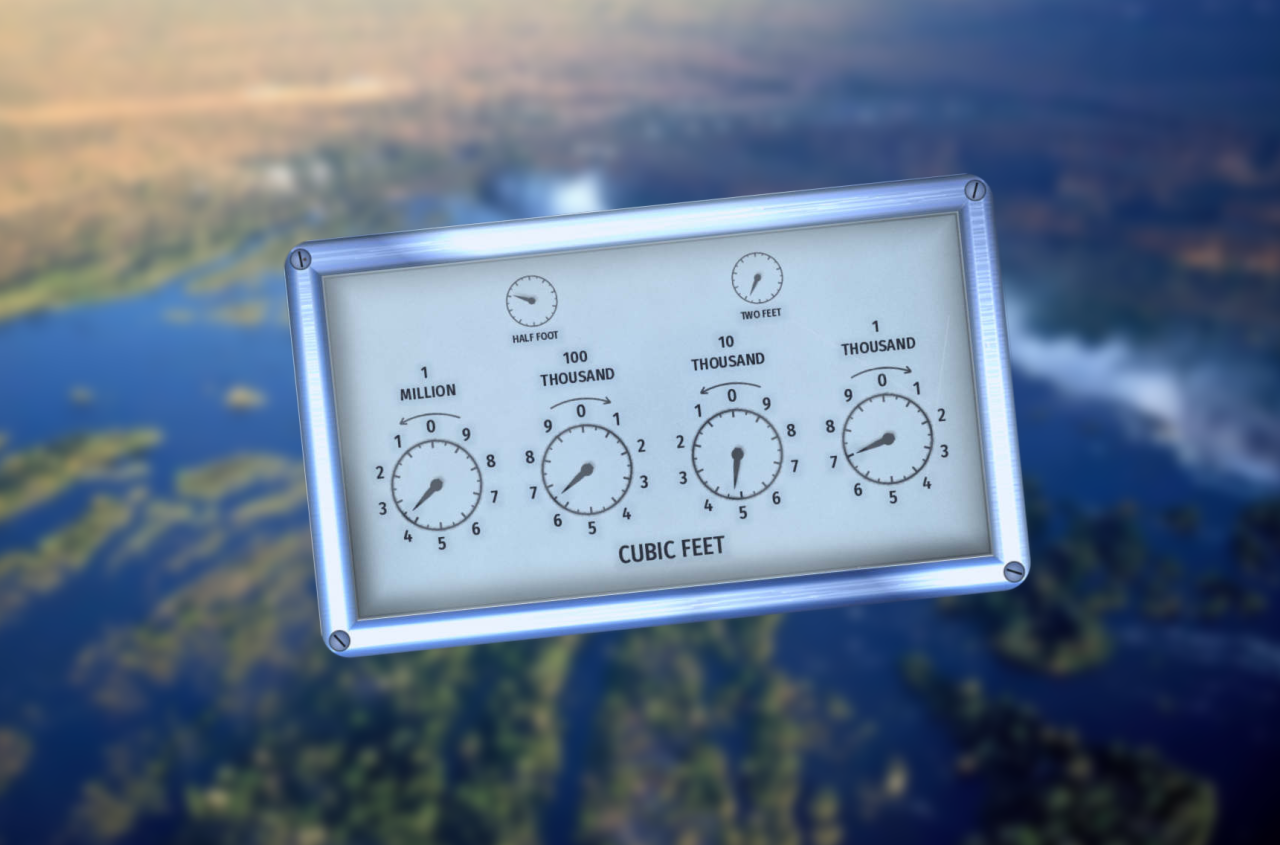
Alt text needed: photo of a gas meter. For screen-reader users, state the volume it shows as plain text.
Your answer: 364700 ft³
